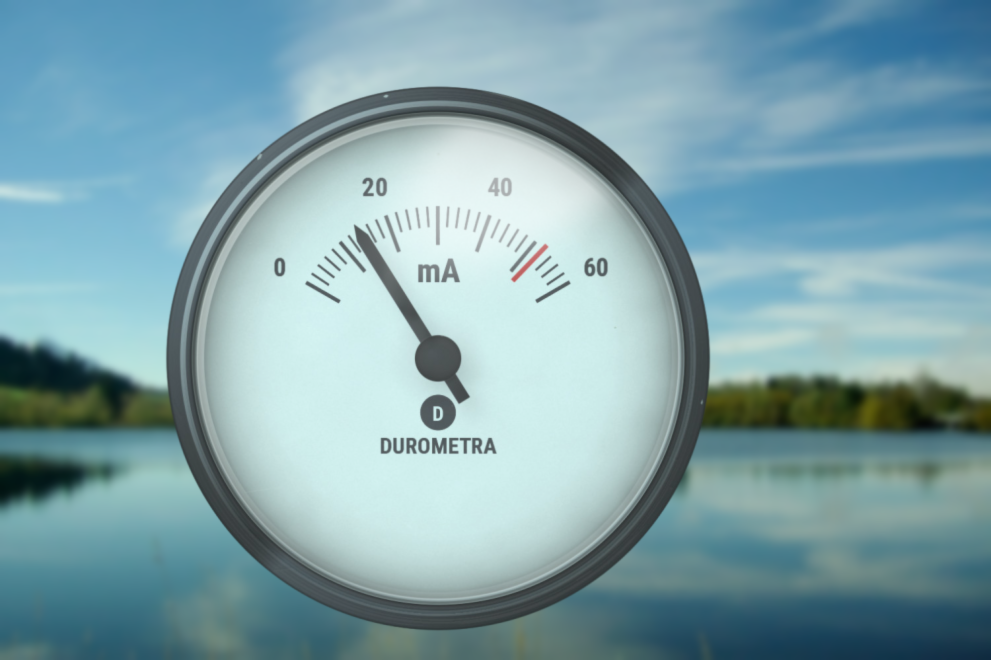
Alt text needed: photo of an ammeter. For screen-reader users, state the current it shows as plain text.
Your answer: 14 mA
